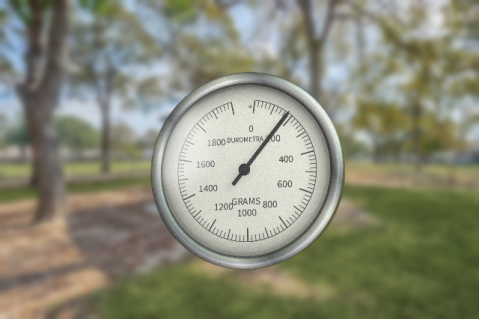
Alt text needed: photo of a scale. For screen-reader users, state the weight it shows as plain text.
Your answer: 180 g
